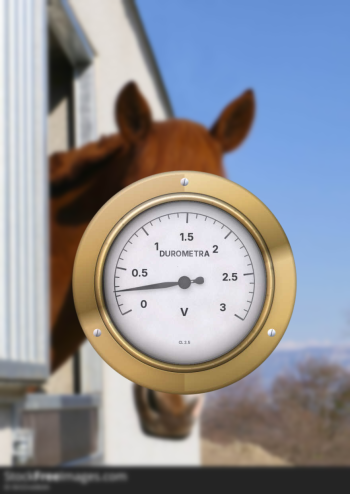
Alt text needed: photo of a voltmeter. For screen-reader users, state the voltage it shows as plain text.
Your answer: 0.25 V
